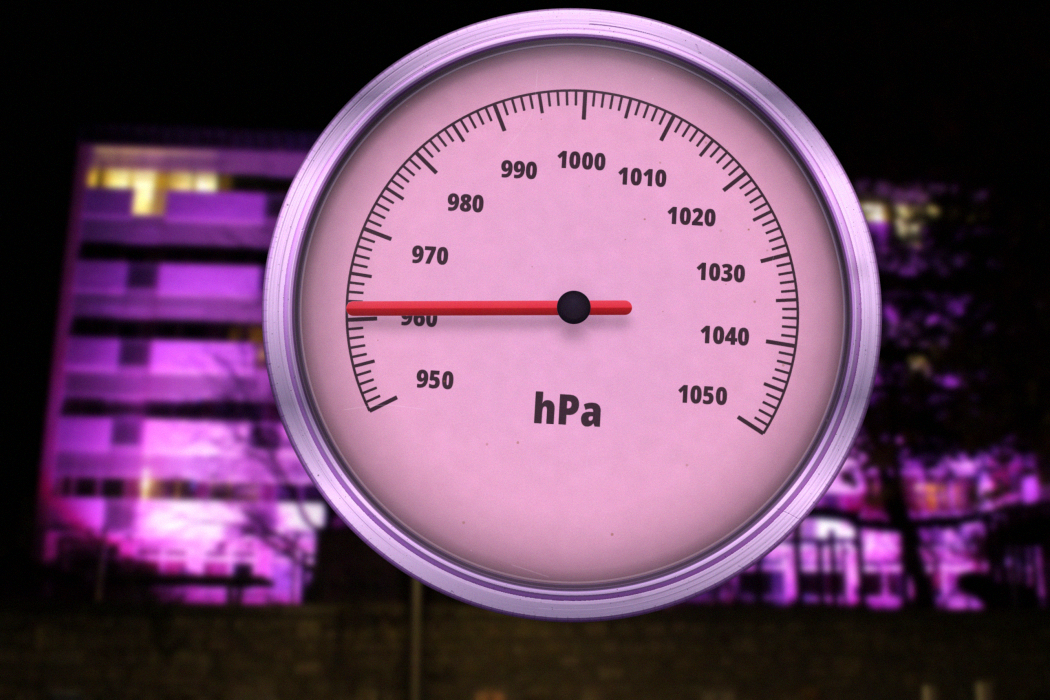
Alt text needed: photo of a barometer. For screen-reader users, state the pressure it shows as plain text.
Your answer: 961 hPa
